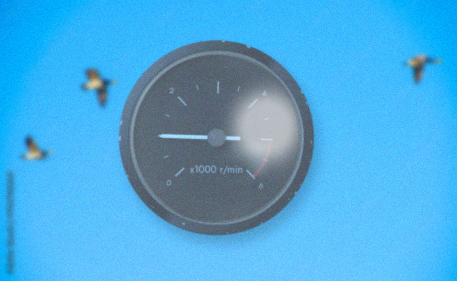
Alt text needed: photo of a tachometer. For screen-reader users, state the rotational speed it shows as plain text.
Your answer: 1000 rpm
